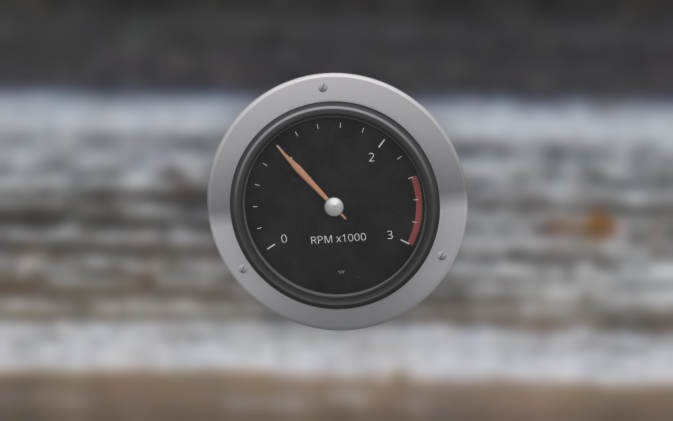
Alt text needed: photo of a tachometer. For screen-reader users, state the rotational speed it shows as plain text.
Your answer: 1000 rpm
